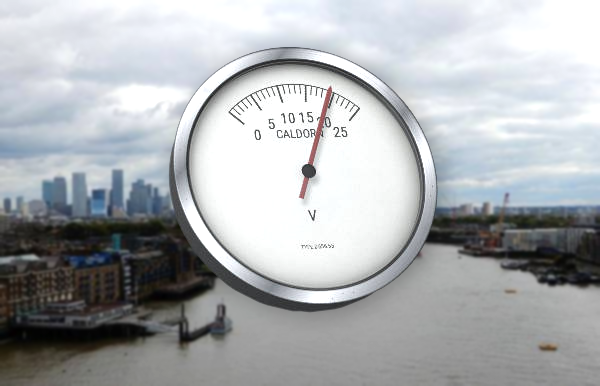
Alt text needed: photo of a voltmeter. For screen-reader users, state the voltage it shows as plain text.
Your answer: 19 V
